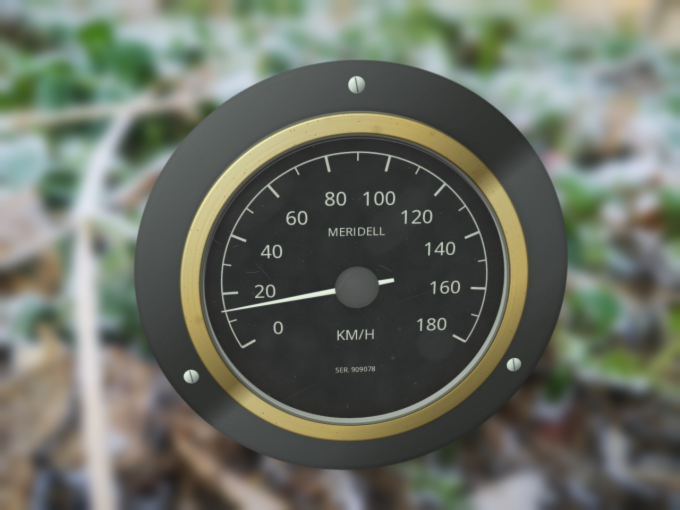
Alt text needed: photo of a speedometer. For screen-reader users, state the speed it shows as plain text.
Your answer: 15 km/h
